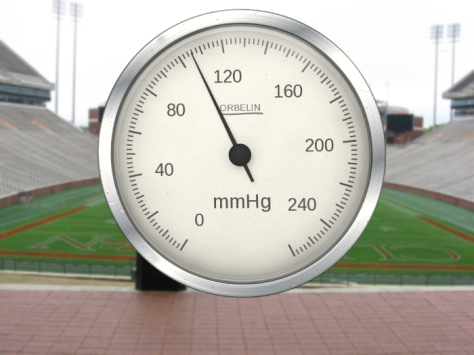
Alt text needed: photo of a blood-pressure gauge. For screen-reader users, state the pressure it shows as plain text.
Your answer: 106 mmHg
